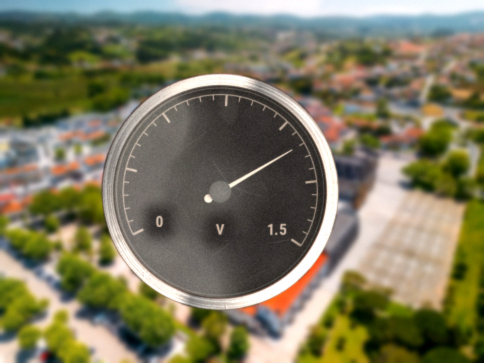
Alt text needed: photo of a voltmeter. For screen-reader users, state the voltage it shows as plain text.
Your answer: 1.1 V
